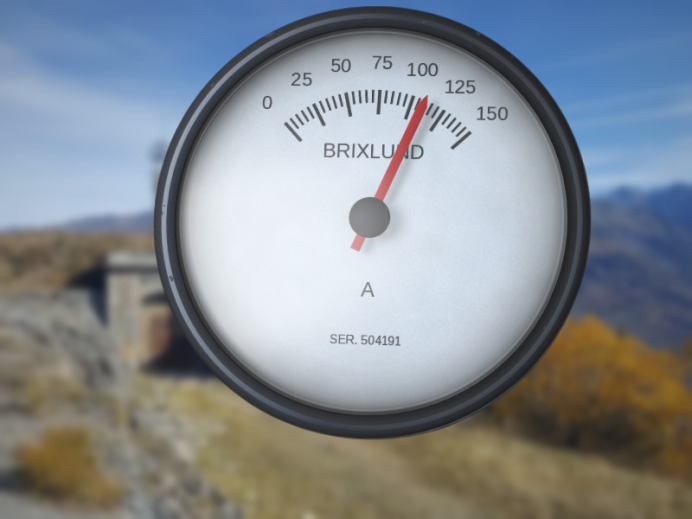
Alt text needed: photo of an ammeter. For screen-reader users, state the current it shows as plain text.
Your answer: 110 A
